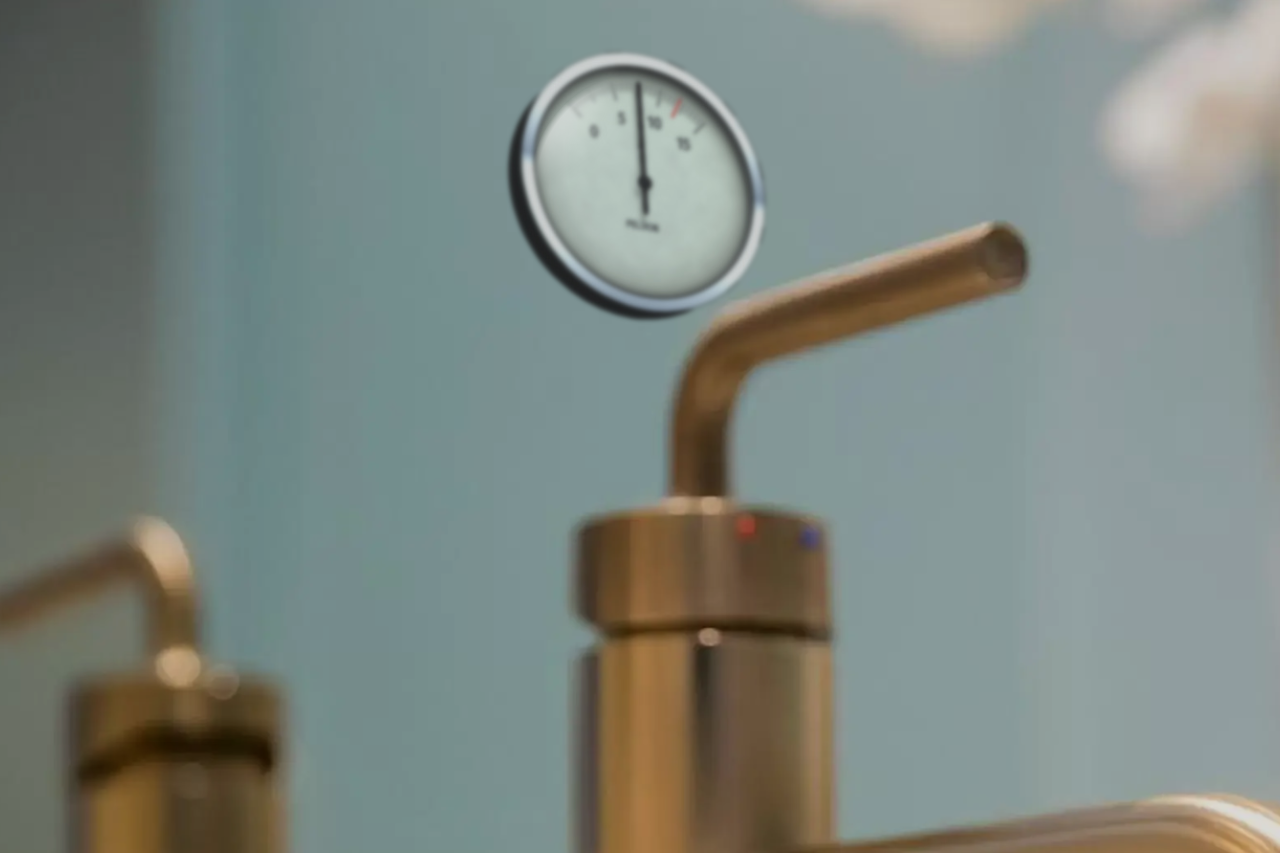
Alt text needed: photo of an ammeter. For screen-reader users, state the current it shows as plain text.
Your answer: 7.5 A
